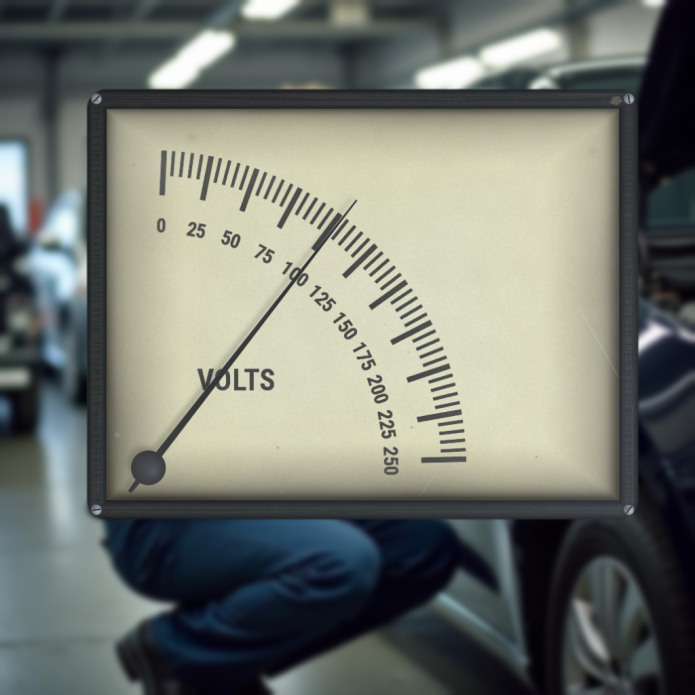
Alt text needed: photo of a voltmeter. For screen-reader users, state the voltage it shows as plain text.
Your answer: 102.5 V
